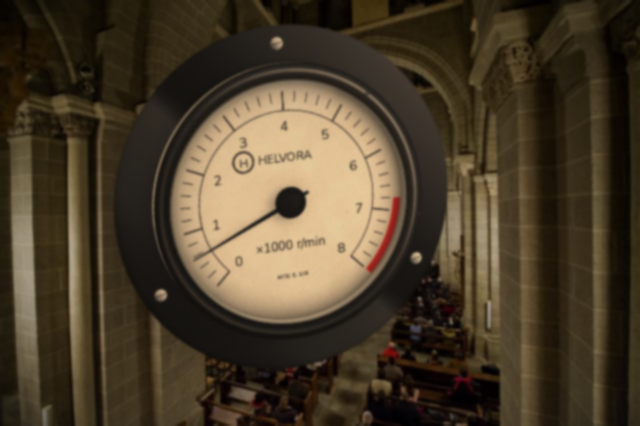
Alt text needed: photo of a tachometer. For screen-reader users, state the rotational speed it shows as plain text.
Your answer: 600 rpm
